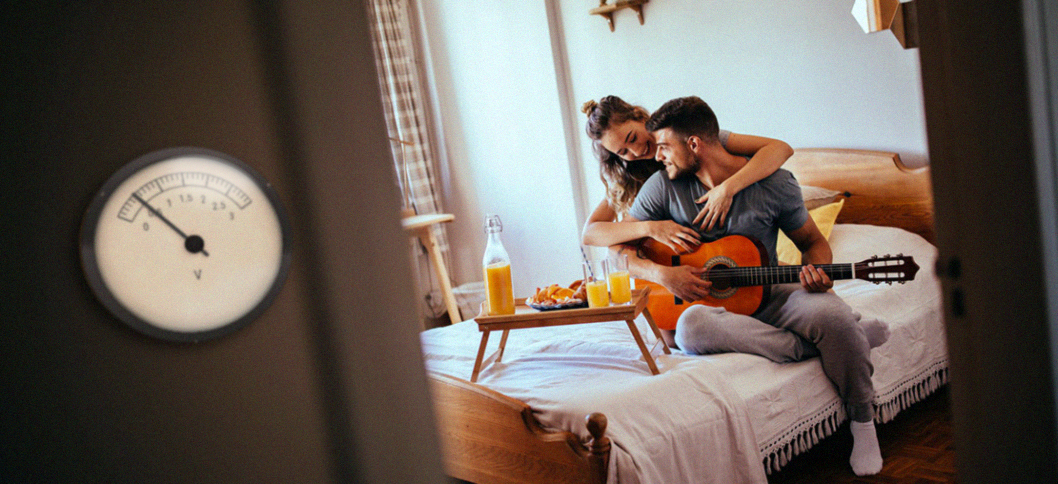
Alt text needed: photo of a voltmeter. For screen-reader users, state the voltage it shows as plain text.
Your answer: 0.5 V
